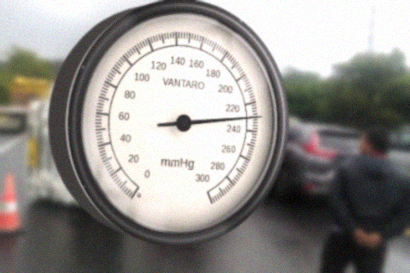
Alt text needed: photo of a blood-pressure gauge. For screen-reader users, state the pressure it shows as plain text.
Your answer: 230 mmHg
